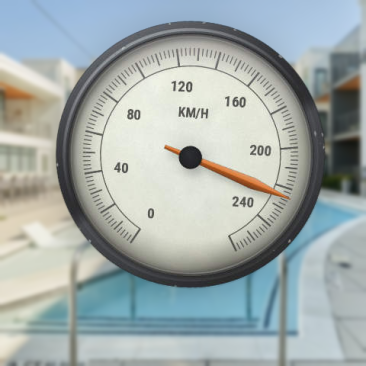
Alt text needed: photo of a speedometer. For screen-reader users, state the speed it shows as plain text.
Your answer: 224 km/h
